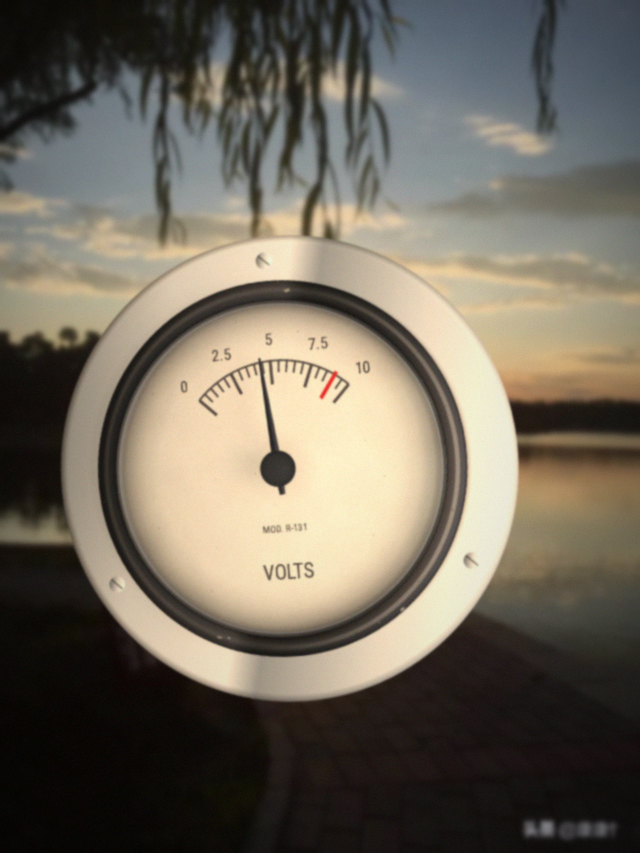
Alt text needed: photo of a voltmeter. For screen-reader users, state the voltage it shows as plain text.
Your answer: 4.5 V
